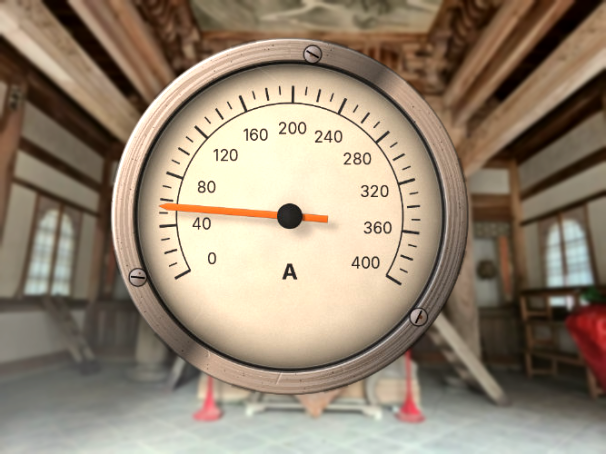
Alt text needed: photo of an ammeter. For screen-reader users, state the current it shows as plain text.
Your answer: 55 A
